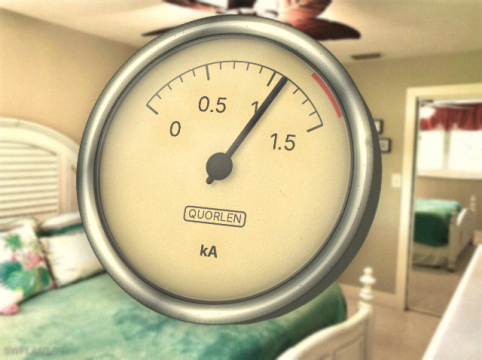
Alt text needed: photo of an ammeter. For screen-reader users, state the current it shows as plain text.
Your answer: 1.1 kA
